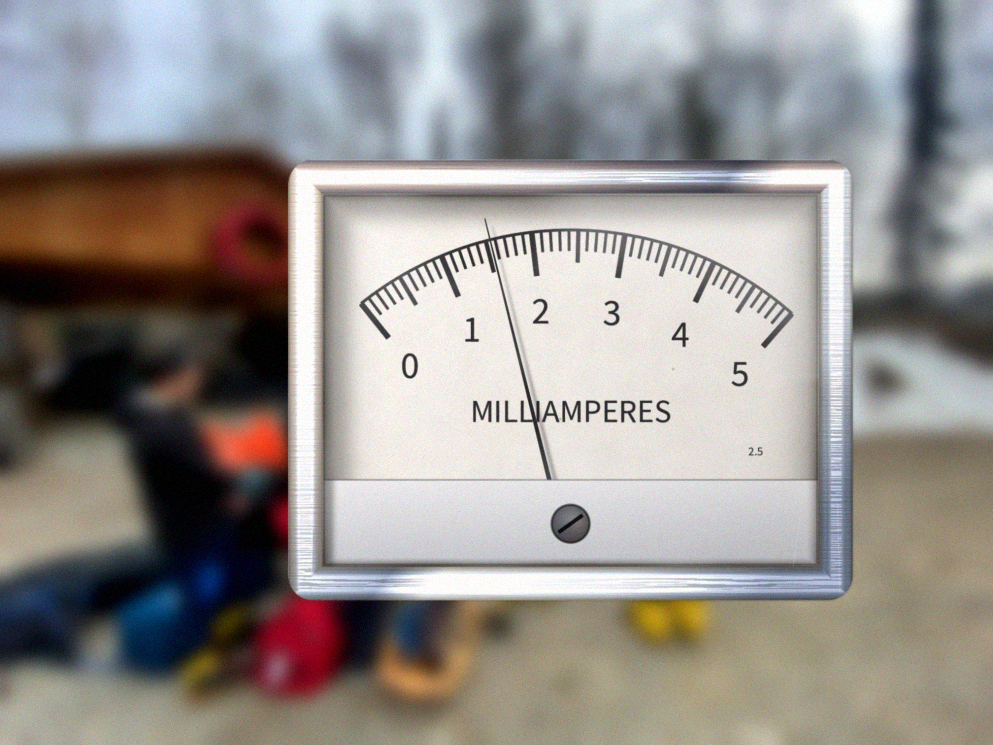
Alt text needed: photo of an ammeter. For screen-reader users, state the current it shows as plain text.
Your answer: 1.55 mA
